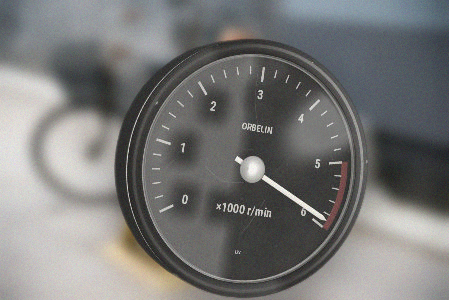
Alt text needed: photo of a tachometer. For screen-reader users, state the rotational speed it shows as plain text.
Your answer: 5900 rpm
